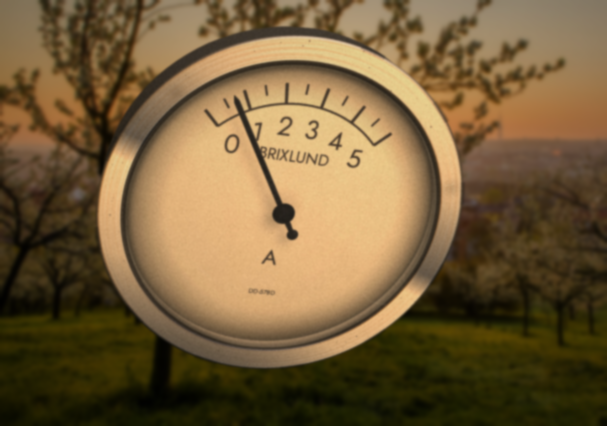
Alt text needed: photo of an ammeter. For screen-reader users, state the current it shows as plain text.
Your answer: 0.75 A
